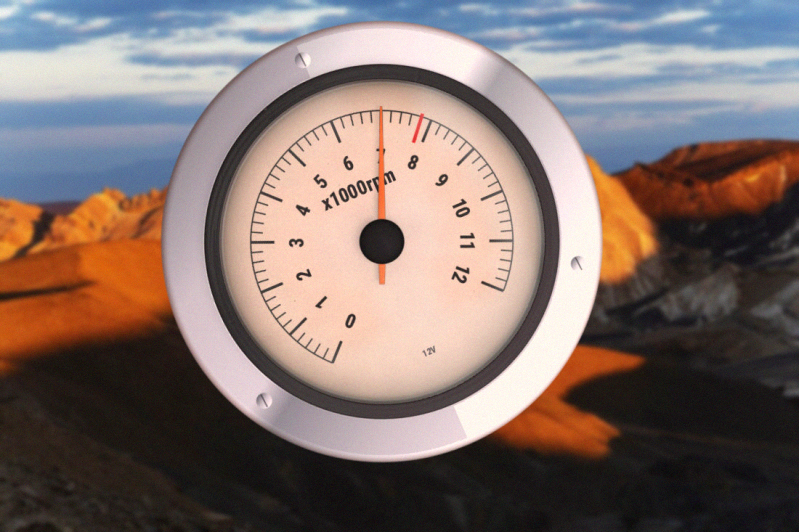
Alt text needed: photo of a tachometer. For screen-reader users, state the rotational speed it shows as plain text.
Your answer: 7000 rpm
